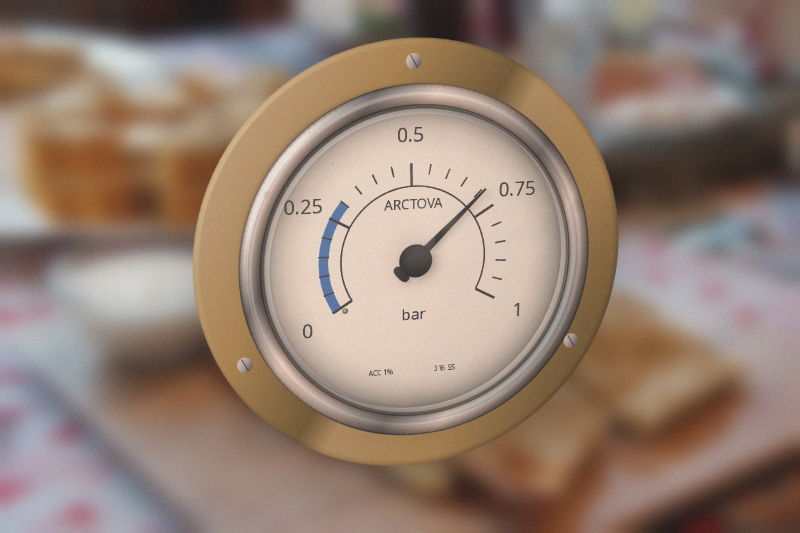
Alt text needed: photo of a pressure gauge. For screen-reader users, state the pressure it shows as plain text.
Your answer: 0.7 bar
